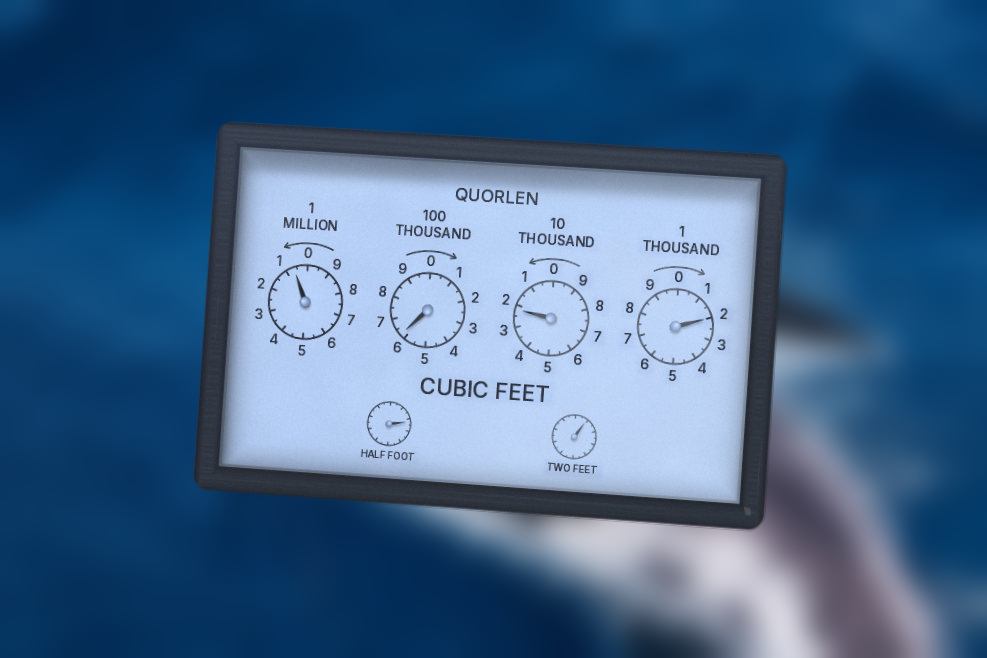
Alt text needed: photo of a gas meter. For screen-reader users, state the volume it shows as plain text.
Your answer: 62200 ft³
